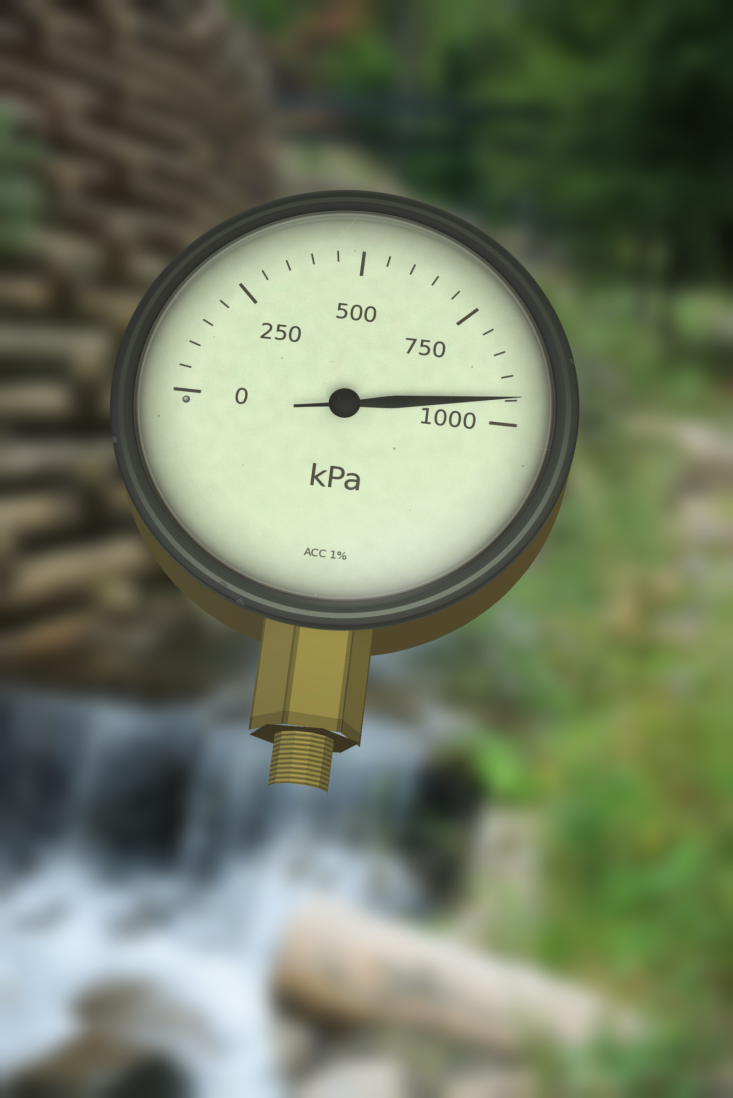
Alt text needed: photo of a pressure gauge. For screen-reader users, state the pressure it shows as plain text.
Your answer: 950 kPa
